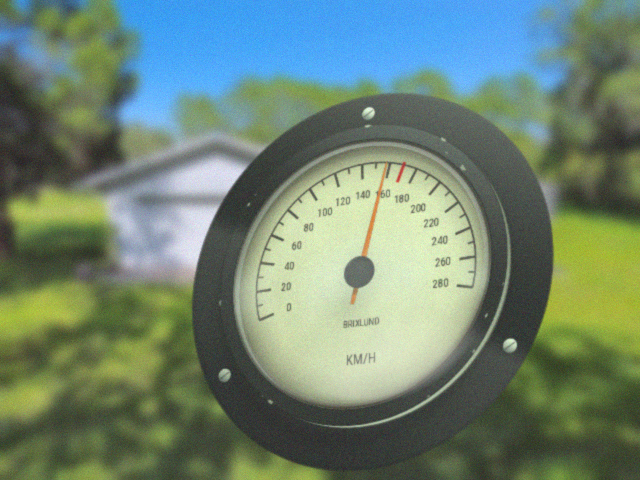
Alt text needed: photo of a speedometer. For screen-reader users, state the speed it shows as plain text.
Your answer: 160 km/h
